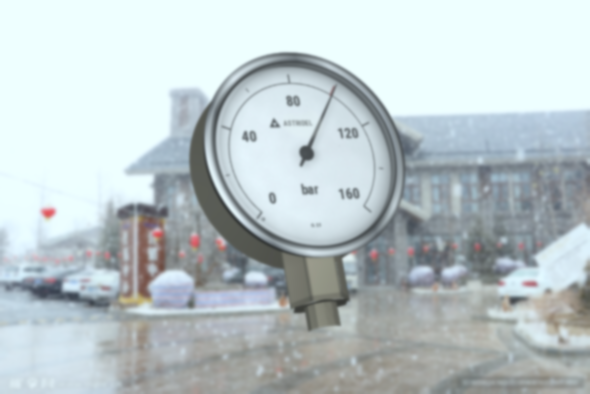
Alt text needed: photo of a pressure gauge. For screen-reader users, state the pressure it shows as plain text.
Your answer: 100 bar
